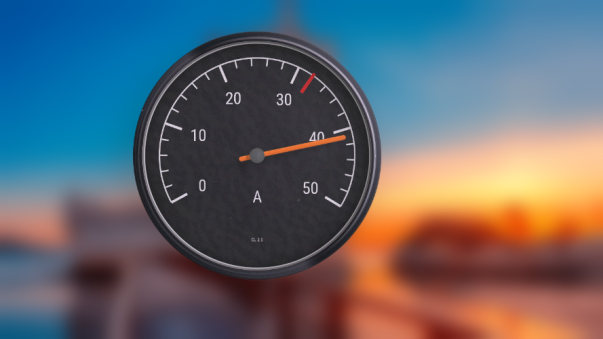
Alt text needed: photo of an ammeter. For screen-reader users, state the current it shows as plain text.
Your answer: 41 A
